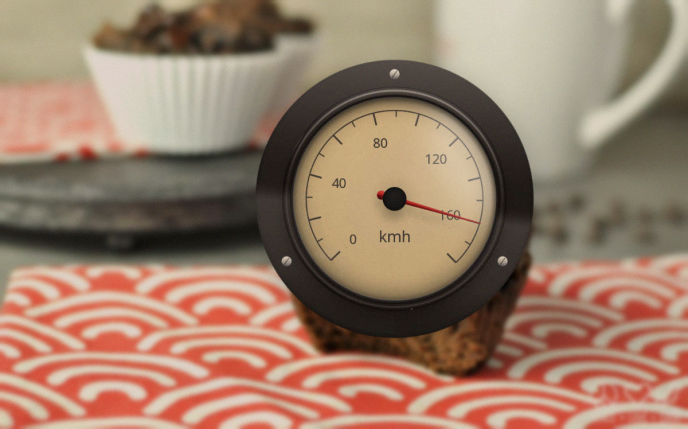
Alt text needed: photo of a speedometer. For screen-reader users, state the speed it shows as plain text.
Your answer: 160 km/h
